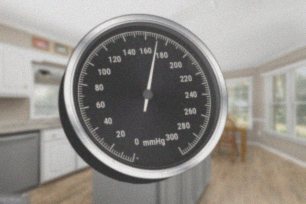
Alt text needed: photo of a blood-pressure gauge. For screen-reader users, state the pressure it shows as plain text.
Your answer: 170 mmHg
